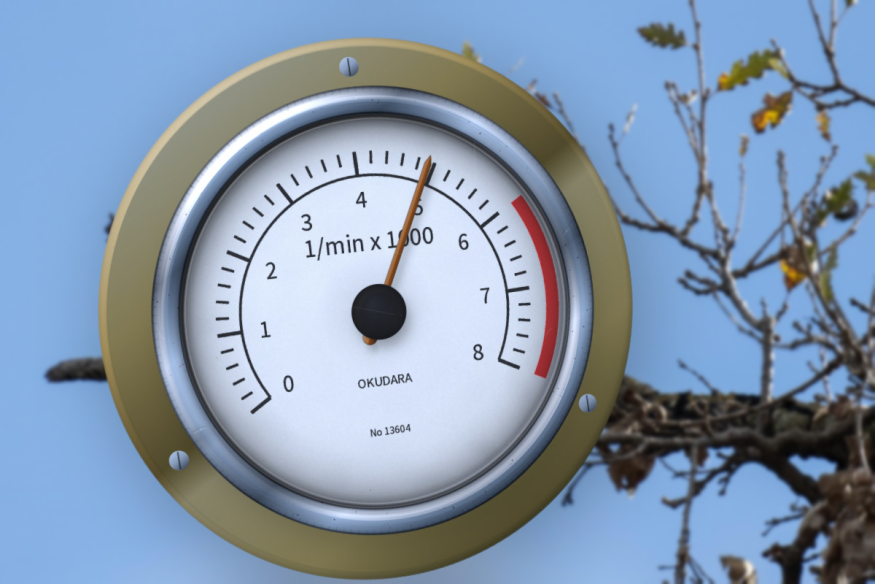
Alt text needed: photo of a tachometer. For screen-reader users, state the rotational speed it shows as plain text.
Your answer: 4900 rpm
